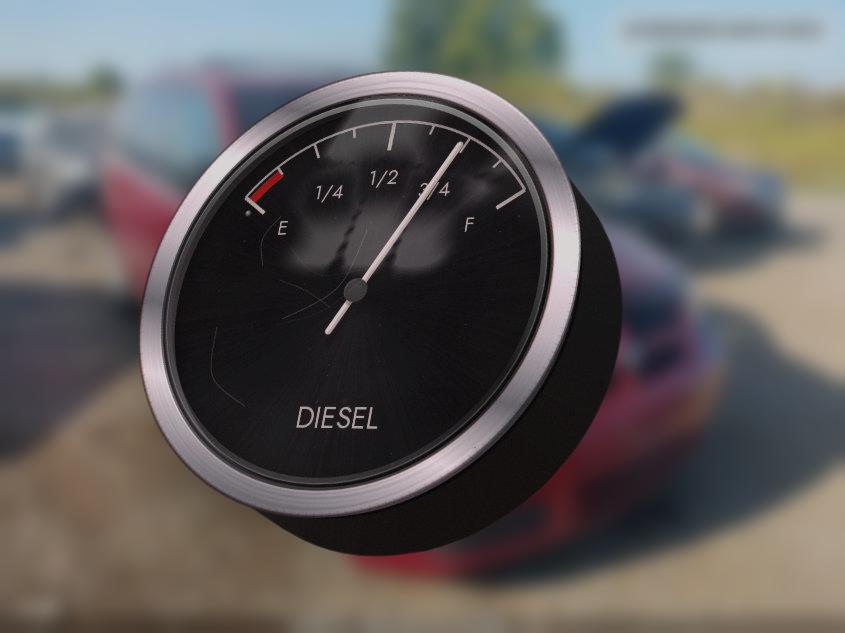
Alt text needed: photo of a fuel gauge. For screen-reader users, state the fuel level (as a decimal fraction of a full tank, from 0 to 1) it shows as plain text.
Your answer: 0.75
